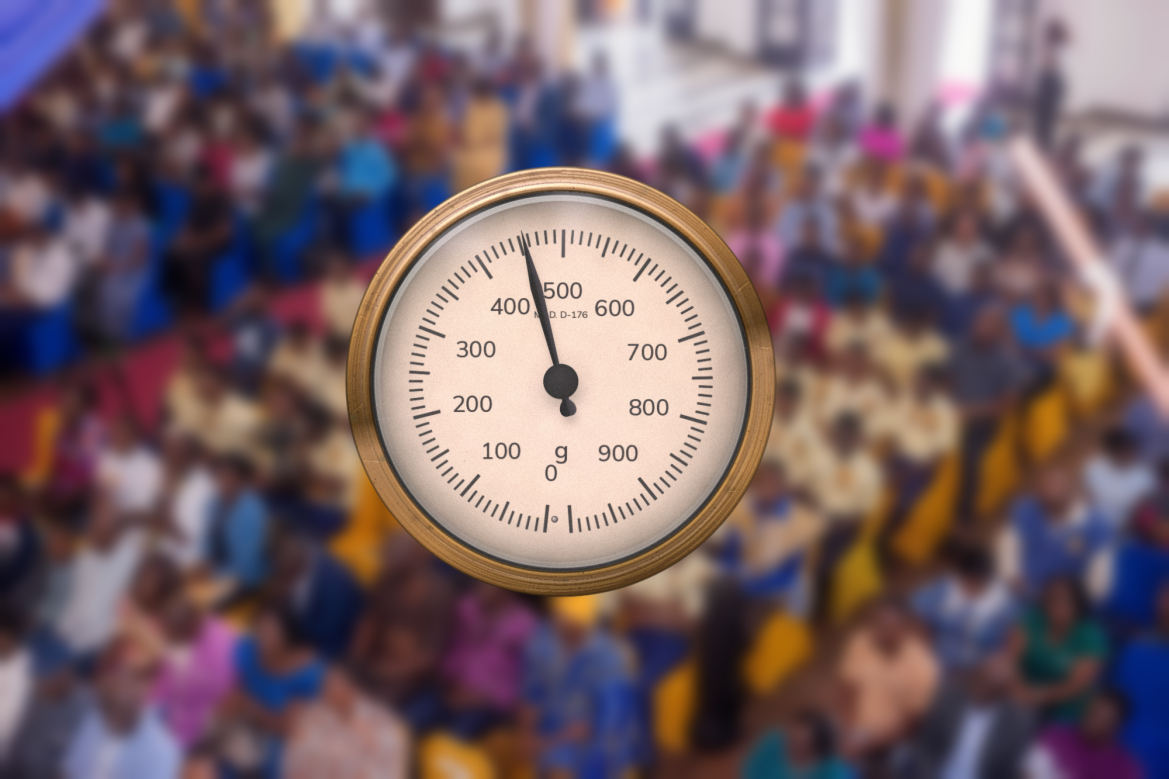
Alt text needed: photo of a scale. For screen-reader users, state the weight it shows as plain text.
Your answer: 455 g
